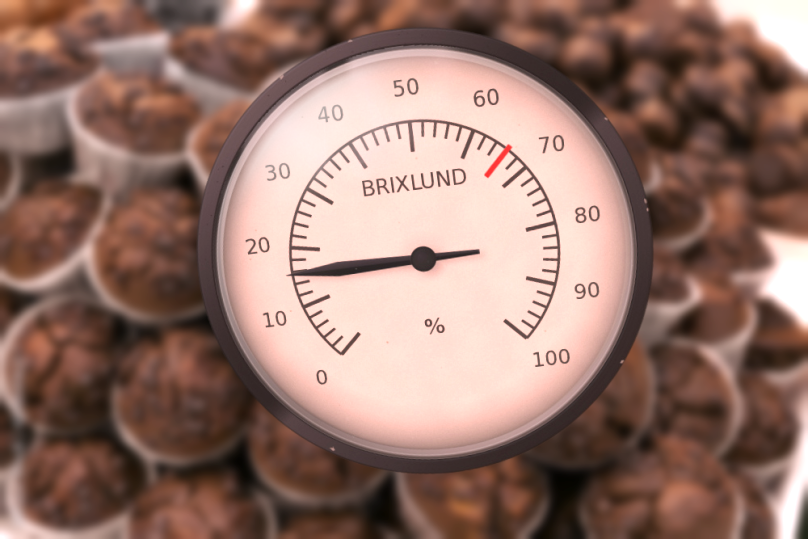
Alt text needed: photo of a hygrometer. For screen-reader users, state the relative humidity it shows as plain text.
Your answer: 16 %
